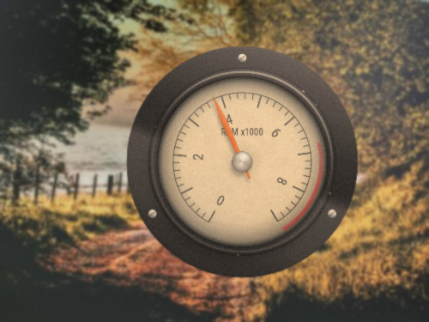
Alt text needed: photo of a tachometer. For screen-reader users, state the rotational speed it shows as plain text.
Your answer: 3800 rpm
